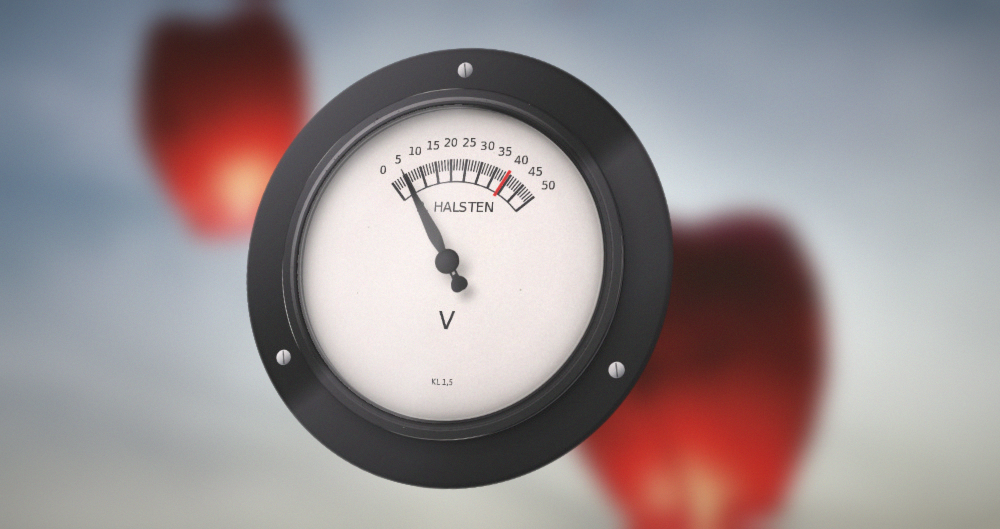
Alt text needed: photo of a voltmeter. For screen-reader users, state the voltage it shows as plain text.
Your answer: 5 V
